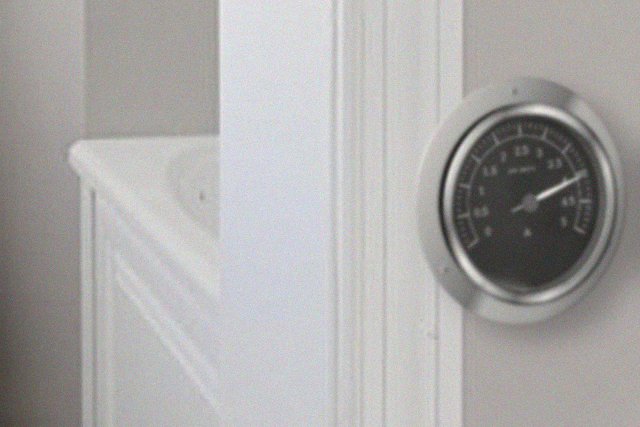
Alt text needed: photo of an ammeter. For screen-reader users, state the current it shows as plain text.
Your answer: 4 A
